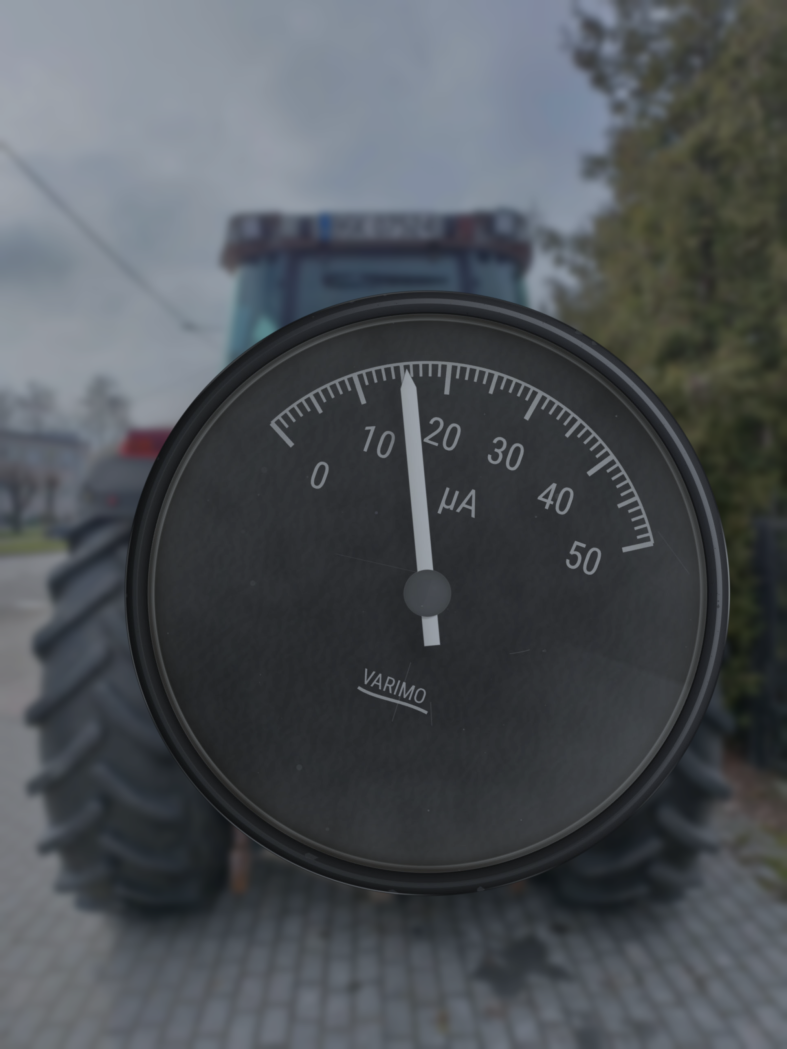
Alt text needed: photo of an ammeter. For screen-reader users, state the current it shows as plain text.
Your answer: 15.5 µA
